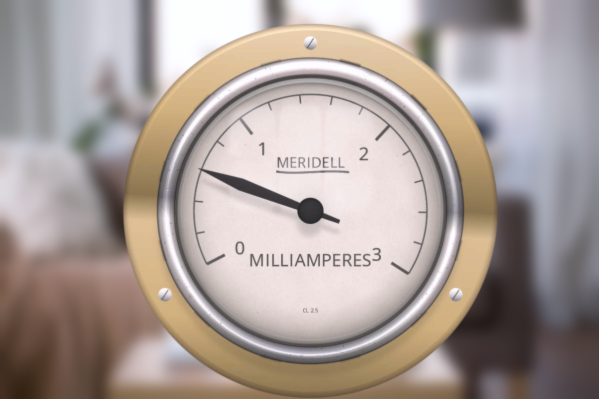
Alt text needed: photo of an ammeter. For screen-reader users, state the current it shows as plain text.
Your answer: 0.6 mA
